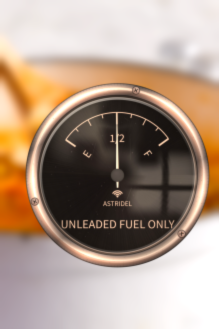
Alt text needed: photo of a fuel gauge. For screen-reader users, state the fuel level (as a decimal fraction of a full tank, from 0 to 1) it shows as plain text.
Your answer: 0.5
